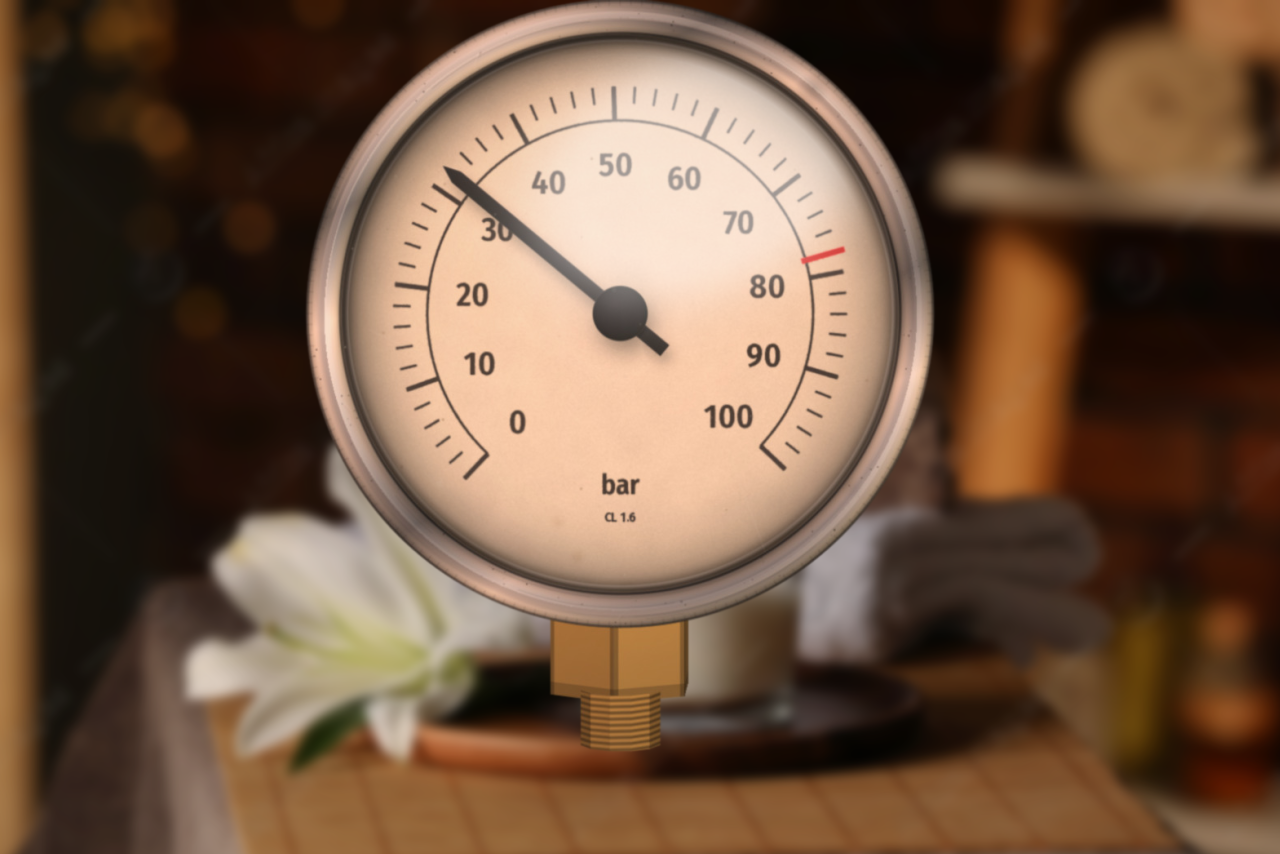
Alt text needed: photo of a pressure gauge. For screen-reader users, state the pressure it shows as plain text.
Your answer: 32 bar
